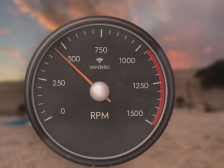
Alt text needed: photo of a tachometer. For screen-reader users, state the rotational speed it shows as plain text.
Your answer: 450 rpm
